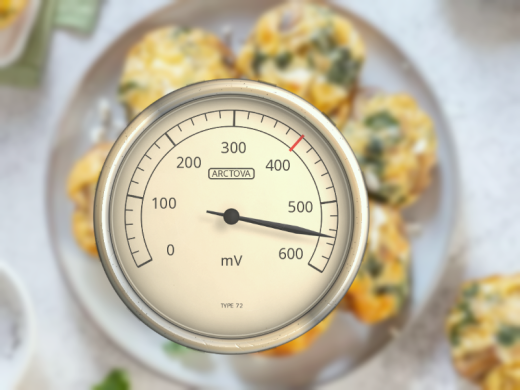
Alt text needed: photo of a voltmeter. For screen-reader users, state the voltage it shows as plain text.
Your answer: 550 mV
